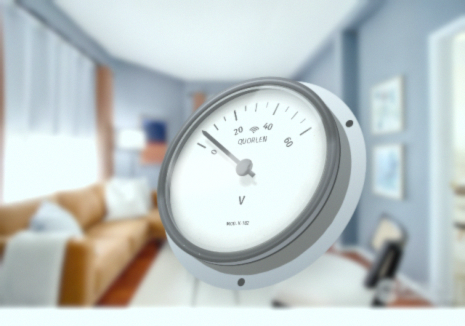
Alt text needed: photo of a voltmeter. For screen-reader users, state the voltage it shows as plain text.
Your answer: 5 V
